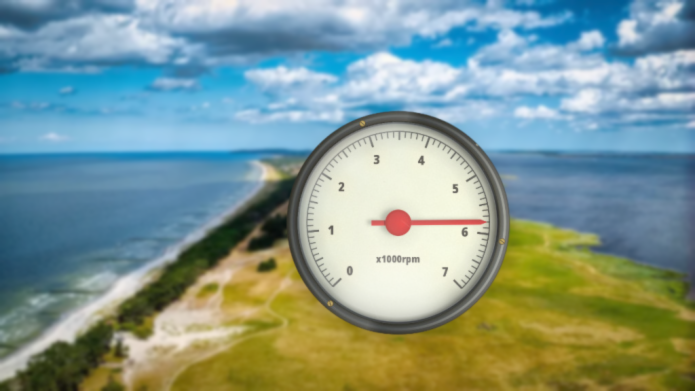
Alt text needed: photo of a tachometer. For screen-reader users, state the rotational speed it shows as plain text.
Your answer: 5800 rpm
